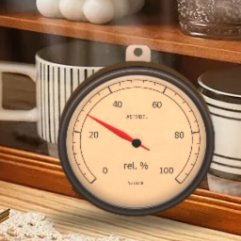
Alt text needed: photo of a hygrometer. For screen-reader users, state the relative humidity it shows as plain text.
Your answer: 28 %
